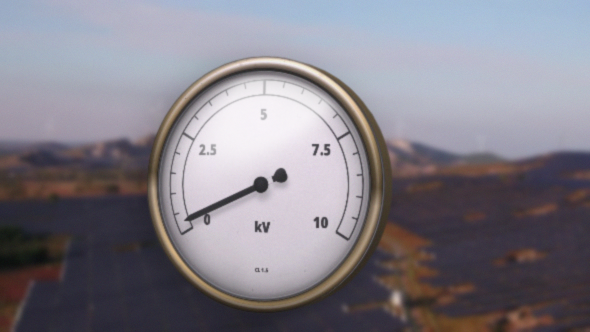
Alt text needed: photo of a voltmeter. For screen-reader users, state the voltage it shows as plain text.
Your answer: 0.25 kV
